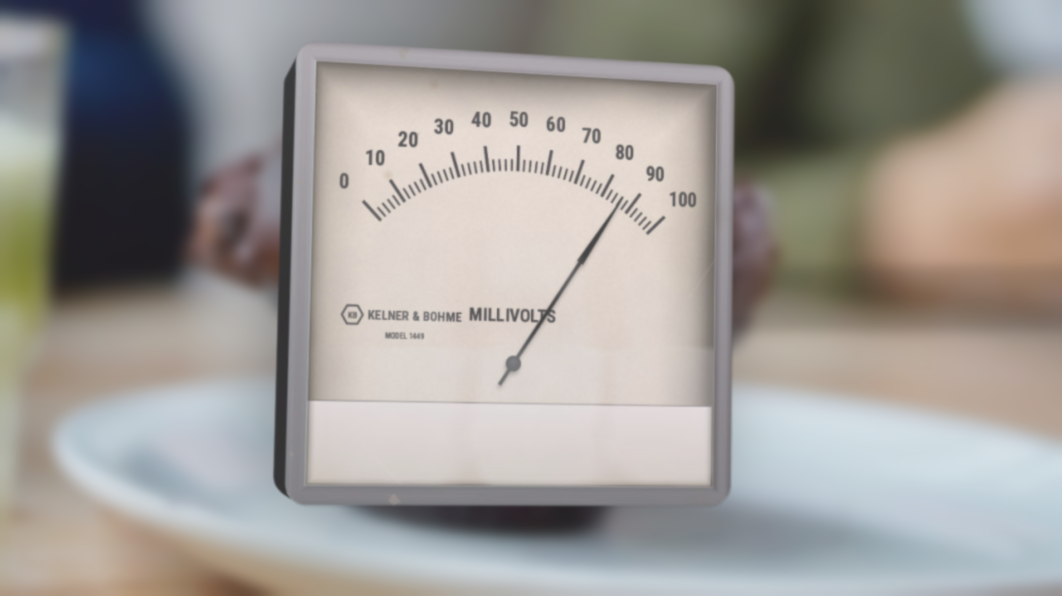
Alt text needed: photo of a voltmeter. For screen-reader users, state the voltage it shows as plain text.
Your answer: 86 mV
